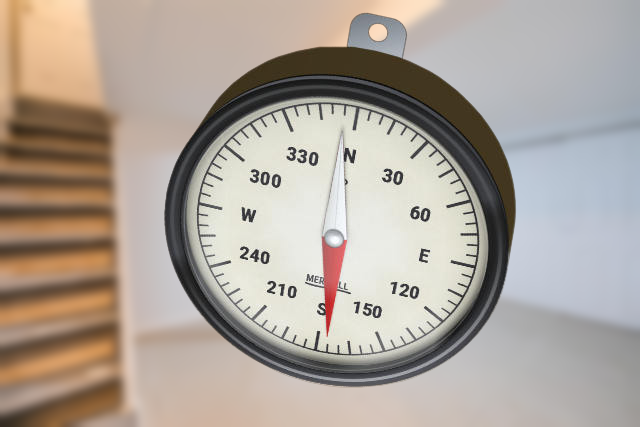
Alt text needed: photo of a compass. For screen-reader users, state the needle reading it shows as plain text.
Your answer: 175 °
